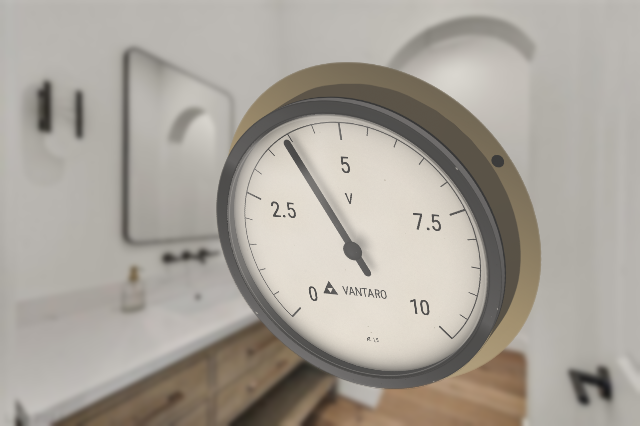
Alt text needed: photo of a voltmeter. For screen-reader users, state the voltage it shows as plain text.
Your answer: 4 V
